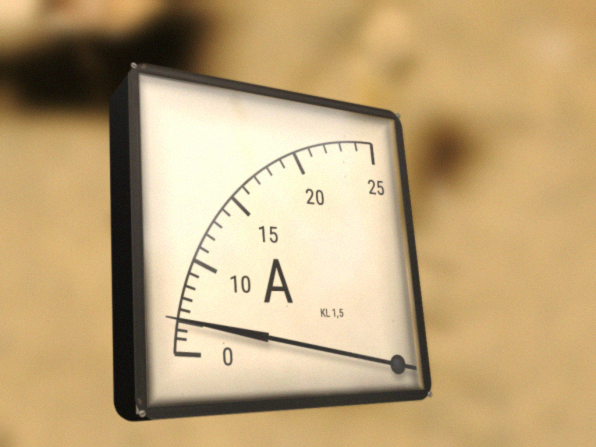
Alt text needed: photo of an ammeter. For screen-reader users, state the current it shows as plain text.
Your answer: 5 A
